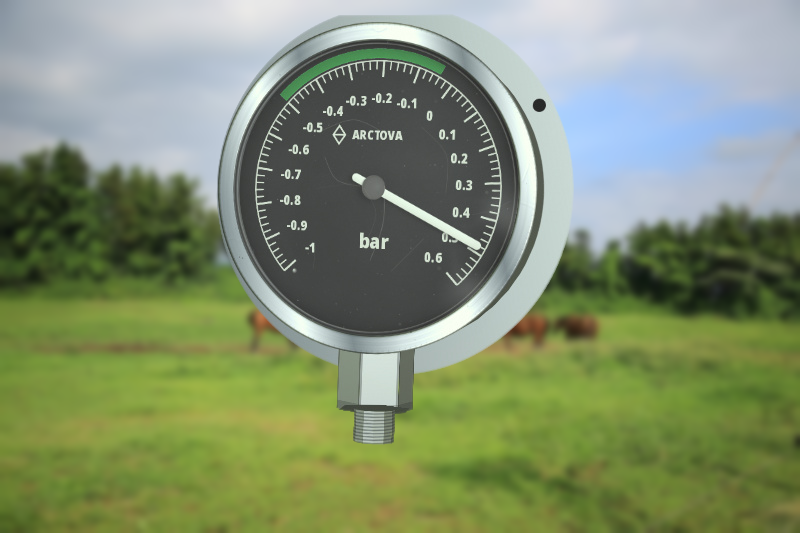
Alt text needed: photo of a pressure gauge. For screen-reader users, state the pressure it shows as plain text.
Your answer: 0.48 bar
